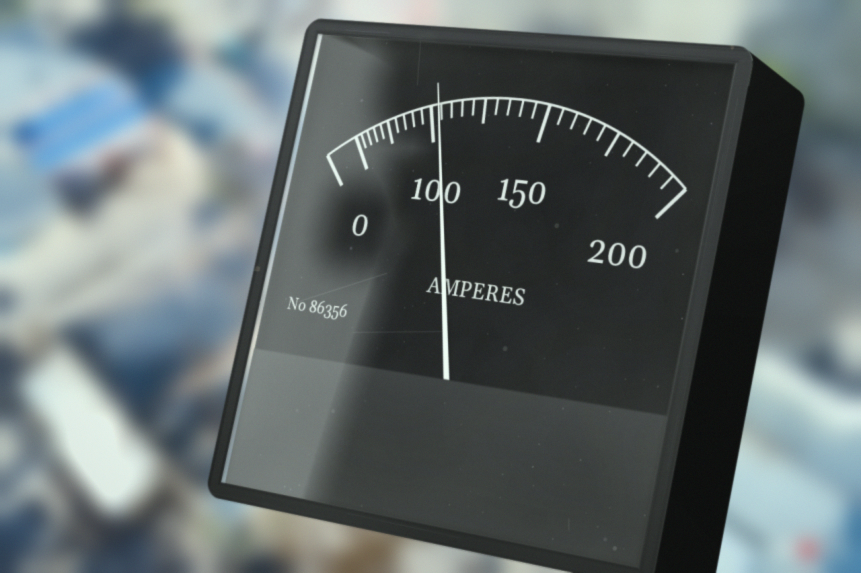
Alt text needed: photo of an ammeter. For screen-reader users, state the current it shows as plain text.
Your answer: 105 A
